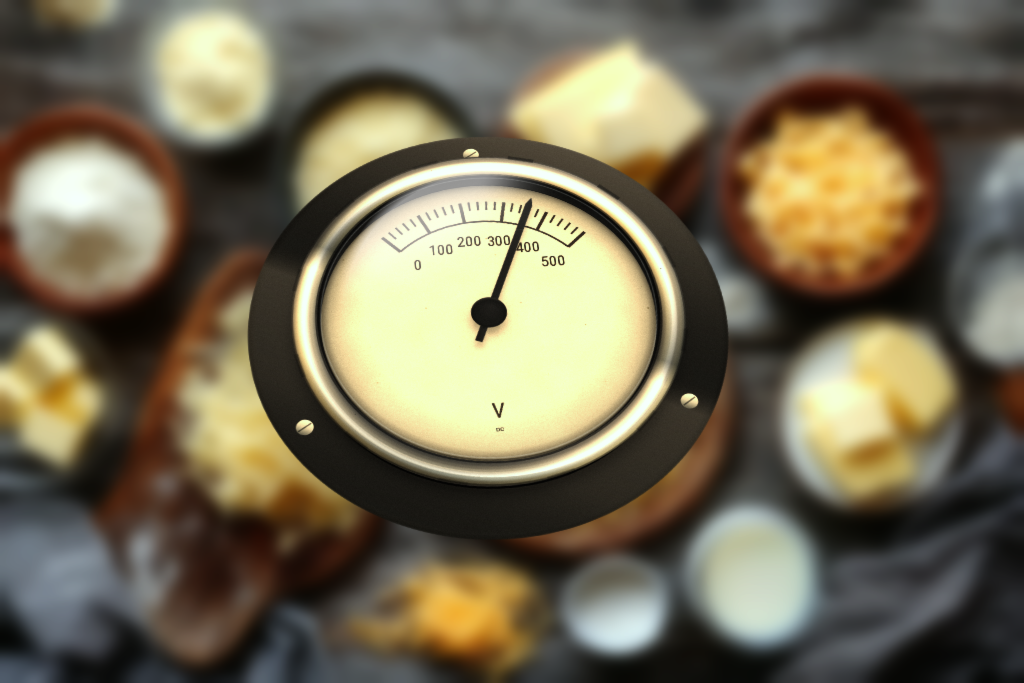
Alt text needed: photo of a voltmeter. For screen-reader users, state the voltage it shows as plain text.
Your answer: 360 V
